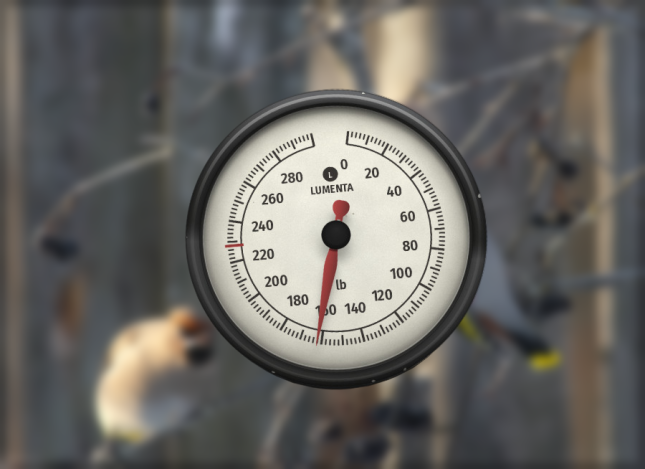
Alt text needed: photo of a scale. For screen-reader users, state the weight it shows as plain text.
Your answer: 162 lb
